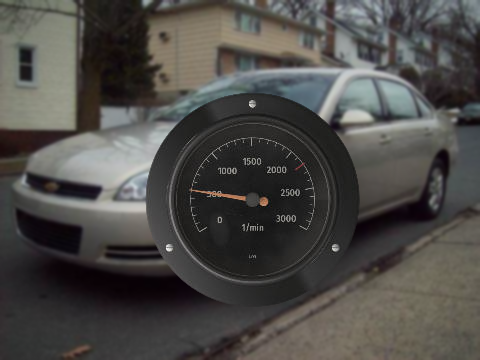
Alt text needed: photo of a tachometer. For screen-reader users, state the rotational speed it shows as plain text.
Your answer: 500 rpm
